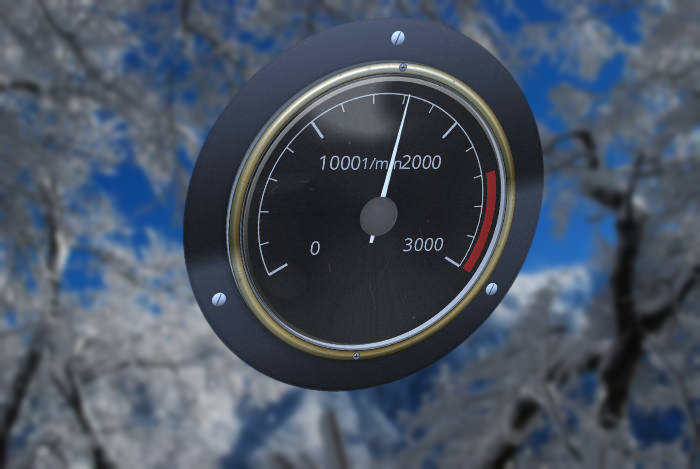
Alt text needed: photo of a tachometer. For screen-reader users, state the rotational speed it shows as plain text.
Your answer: 1600 rpm
